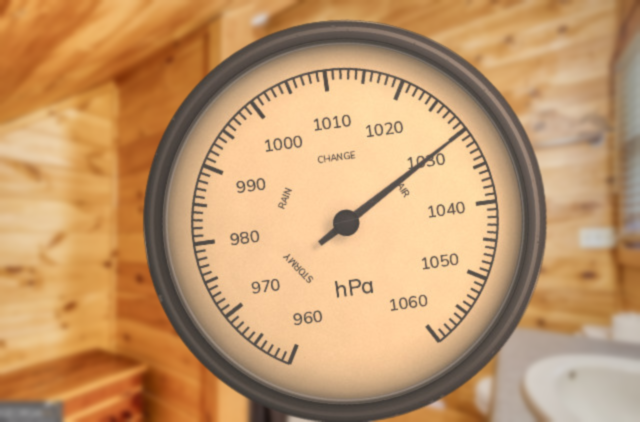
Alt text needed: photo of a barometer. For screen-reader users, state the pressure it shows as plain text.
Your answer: 1030 hPa
